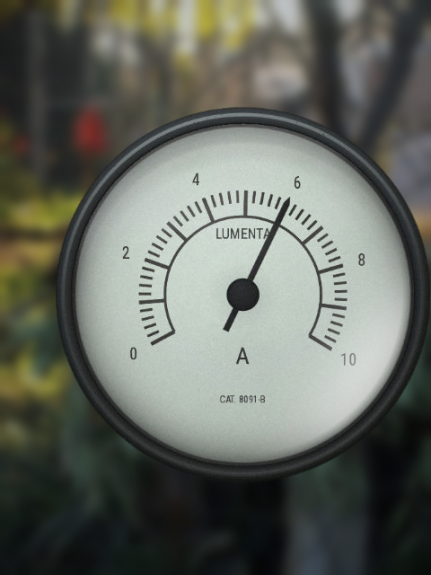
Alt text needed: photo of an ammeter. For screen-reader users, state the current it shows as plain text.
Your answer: 6 A
